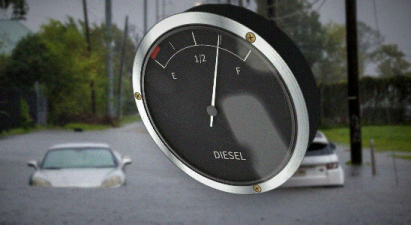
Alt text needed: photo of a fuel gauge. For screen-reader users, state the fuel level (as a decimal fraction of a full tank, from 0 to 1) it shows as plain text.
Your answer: 0.75
